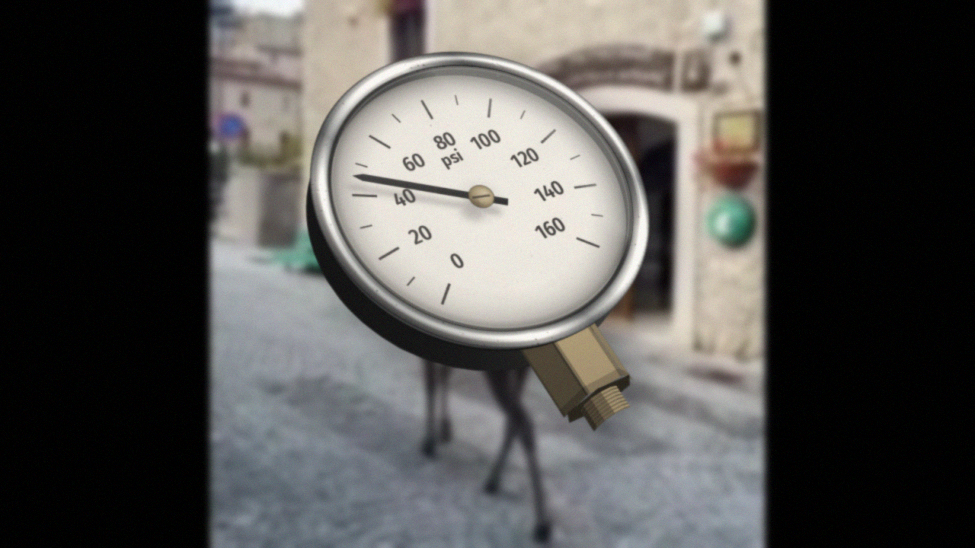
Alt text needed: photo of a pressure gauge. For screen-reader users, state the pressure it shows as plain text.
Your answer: 45 psi
